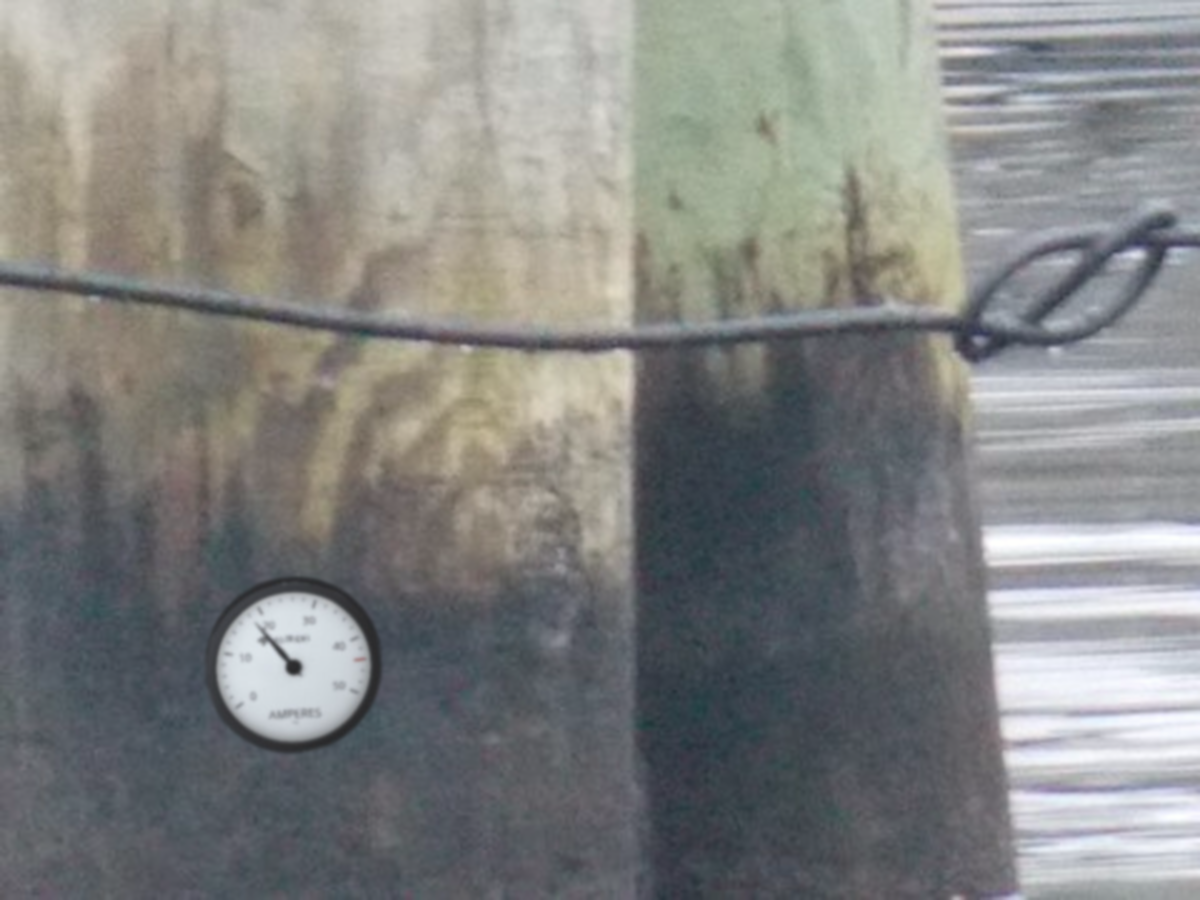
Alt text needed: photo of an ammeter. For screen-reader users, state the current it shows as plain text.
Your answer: 18 A
